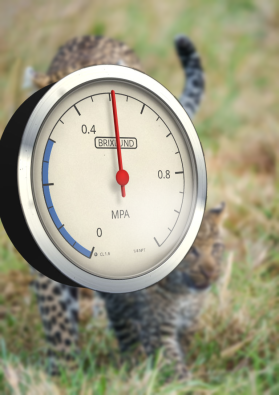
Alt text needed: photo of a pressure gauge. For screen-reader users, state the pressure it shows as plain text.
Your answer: 0.5 MPa
